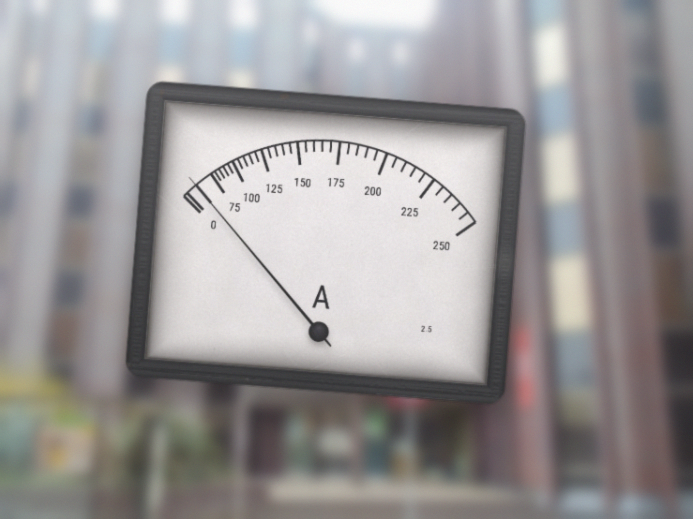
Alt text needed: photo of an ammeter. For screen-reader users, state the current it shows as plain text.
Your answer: 50 A
